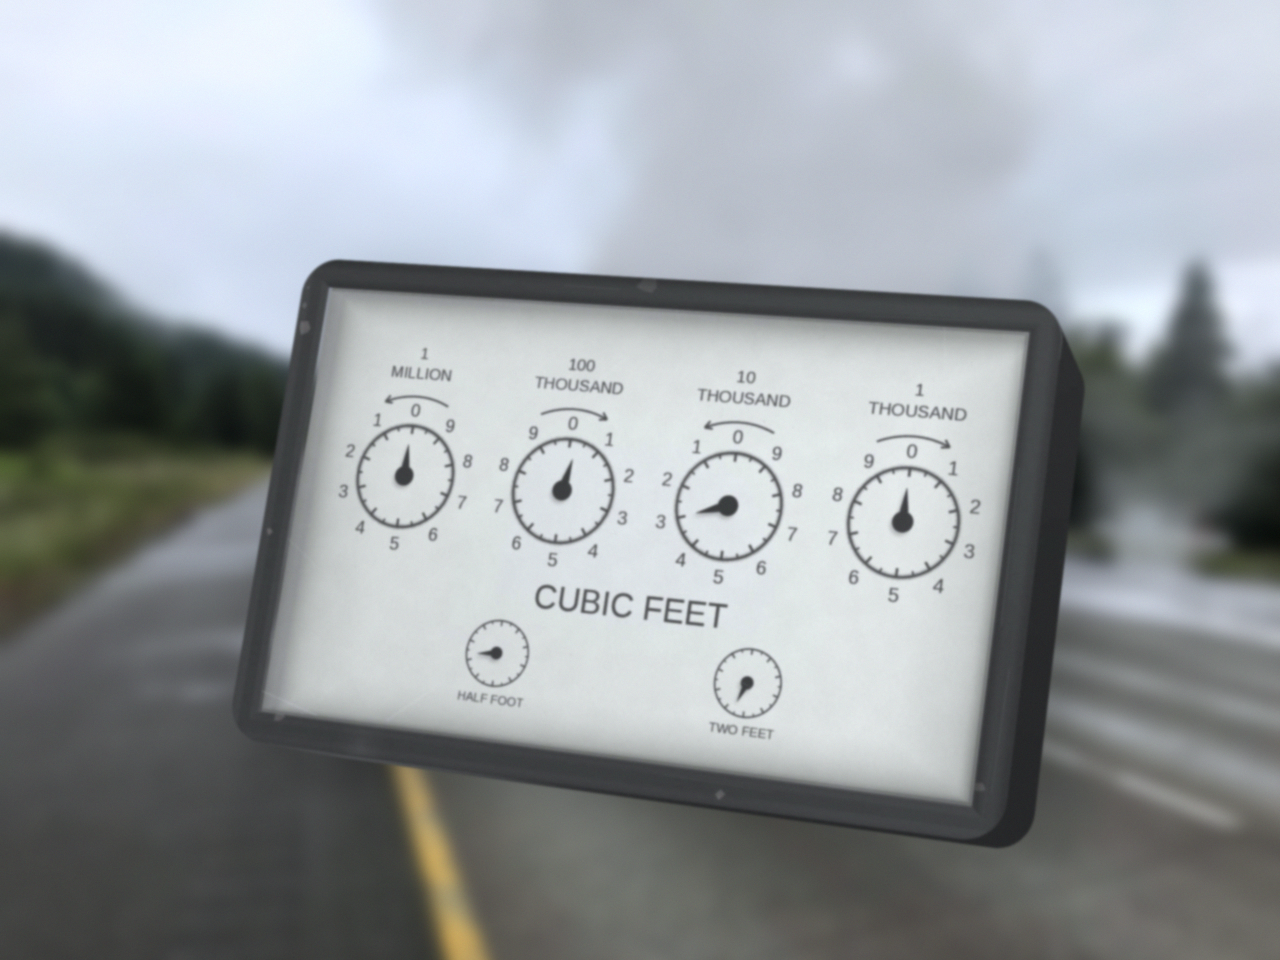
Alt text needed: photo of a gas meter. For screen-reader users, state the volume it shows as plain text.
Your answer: 3000 ft³
